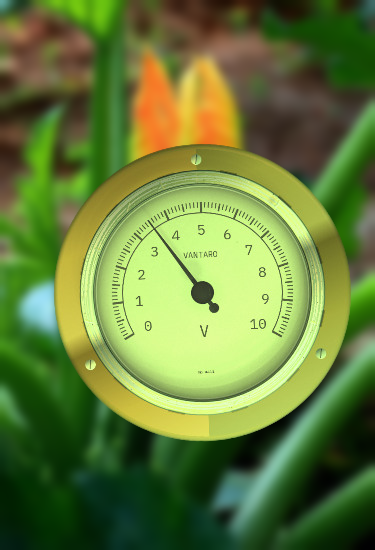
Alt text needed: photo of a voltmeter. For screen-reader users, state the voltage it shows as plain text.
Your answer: 3.5 V
